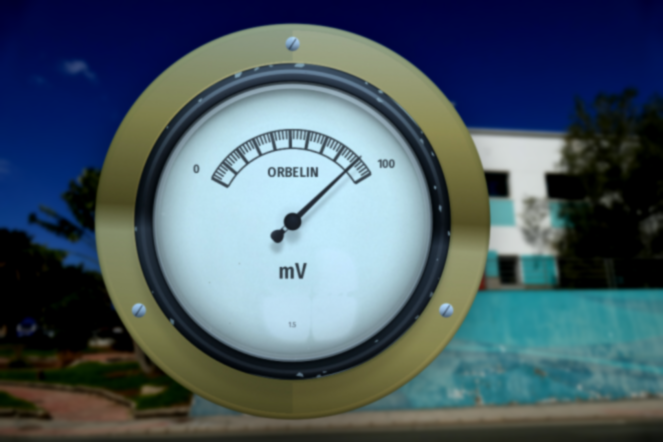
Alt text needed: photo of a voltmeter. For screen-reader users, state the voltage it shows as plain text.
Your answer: 90 mV
